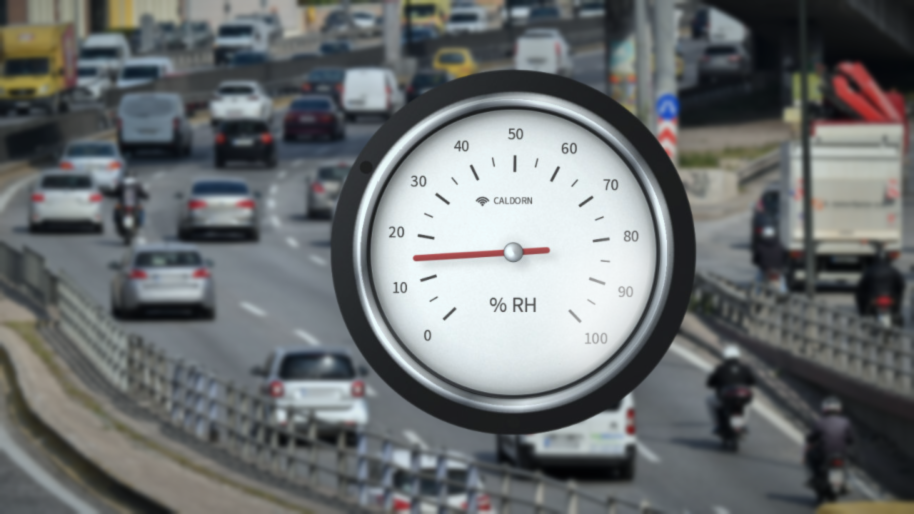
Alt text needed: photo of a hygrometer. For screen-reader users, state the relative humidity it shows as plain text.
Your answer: 15 %
